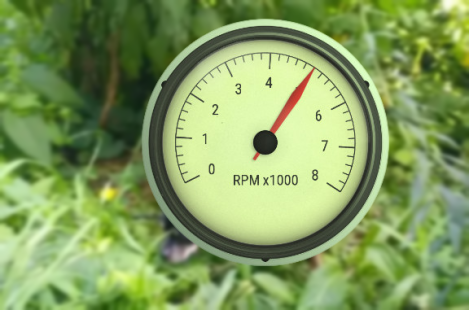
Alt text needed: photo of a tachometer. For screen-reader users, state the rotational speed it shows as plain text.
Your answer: 5000 rpm
